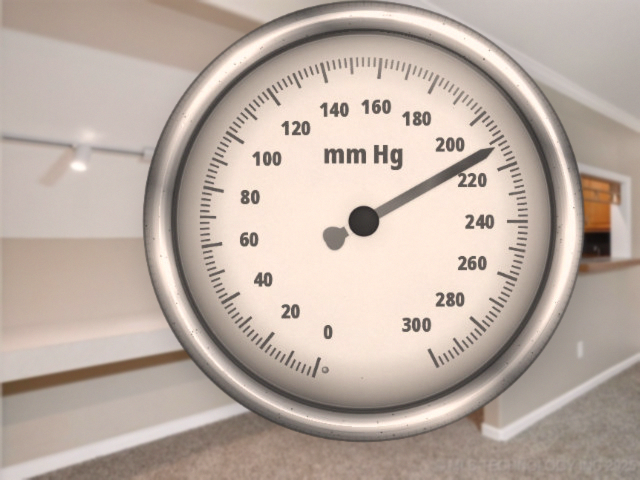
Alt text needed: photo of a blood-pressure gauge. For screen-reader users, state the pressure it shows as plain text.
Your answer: 212 mmHg
